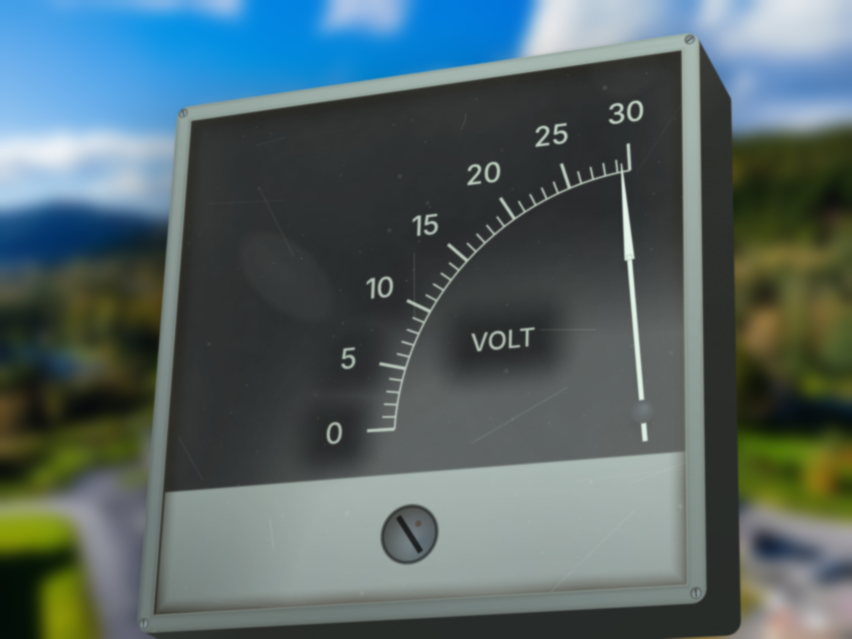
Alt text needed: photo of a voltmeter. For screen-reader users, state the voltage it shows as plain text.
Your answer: 29.5 V
